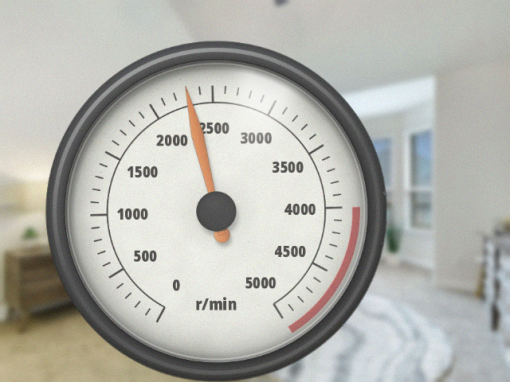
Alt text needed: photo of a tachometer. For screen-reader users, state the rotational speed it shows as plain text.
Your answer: 2300 rpm
